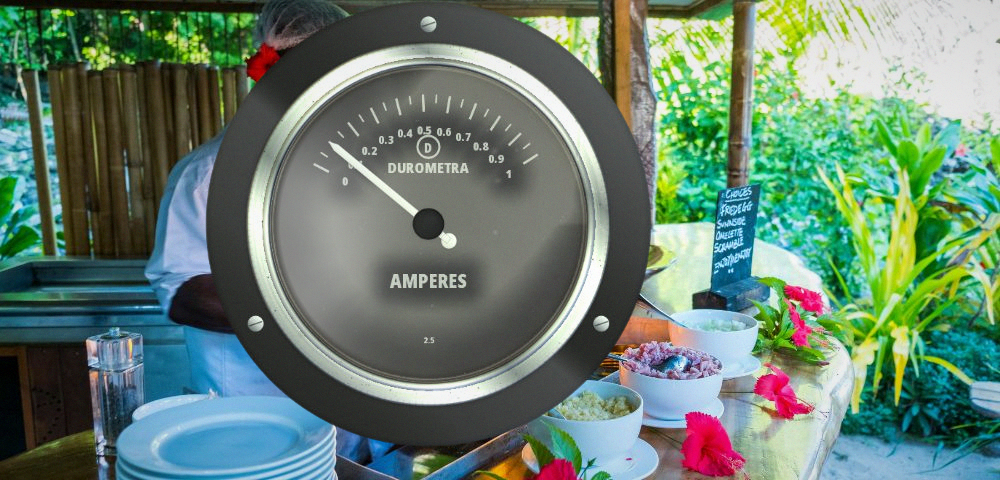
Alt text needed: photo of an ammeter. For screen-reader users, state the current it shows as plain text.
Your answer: 0.1 A
